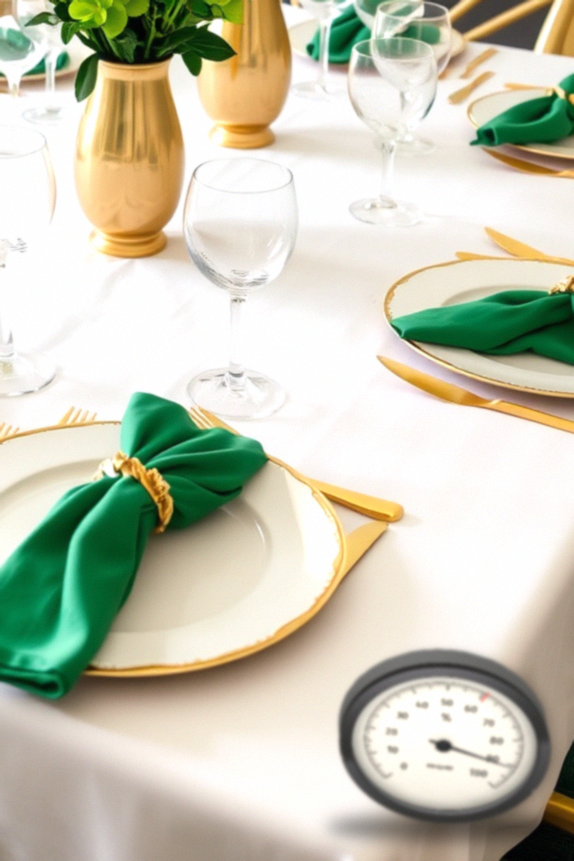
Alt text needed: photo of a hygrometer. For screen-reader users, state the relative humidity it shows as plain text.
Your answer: 90 %
